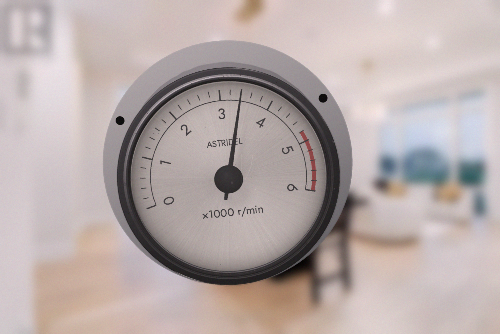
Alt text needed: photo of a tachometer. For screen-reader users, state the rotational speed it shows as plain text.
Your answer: 3400 rpm
